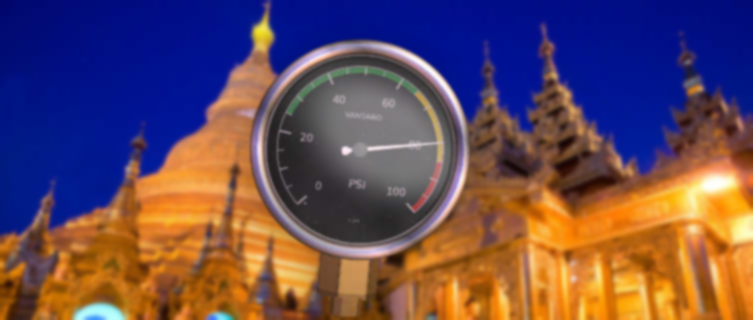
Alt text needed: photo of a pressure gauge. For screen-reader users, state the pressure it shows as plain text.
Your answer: 80 psi
